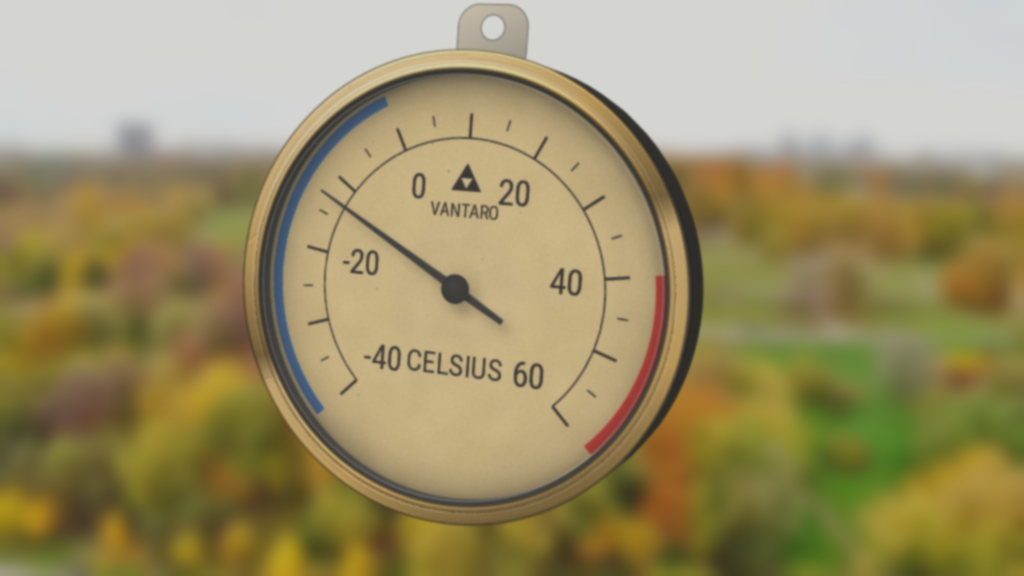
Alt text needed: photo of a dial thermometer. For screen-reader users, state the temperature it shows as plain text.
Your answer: -12.5 °C
